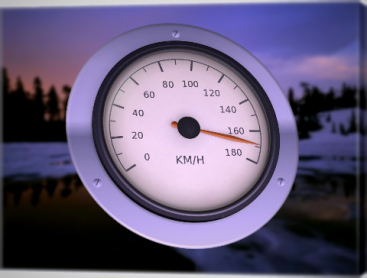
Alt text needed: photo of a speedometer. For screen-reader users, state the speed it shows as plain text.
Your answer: 170 km/h
